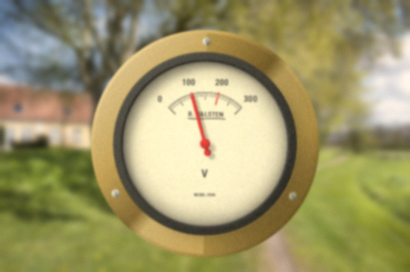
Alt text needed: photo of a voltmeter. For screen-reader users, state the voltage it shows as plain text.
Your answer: 100 V
